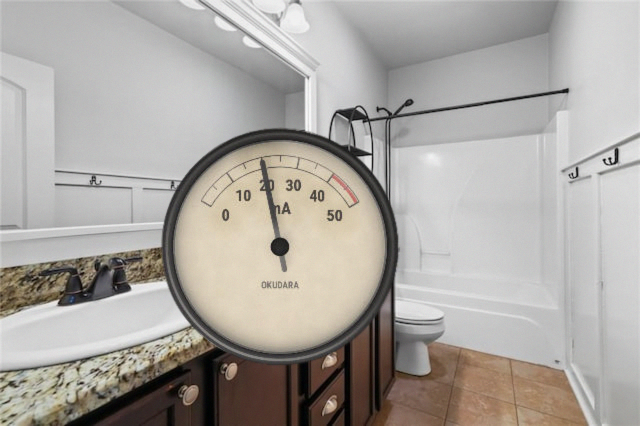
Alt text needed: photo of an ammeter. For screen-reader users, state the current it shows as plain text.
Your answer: 20 mA
